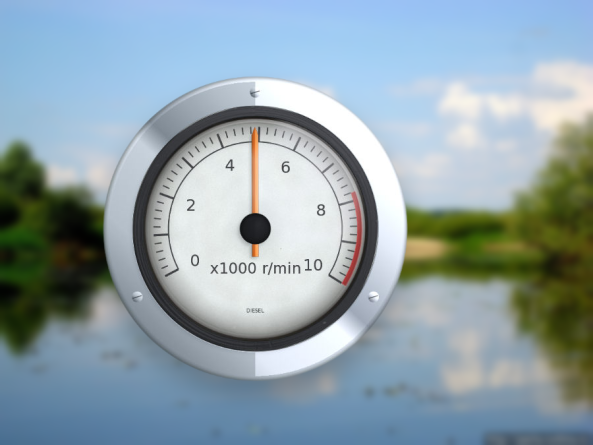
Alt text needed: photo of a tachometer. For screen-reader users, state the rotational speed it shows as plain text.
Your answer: 4900 rpm
